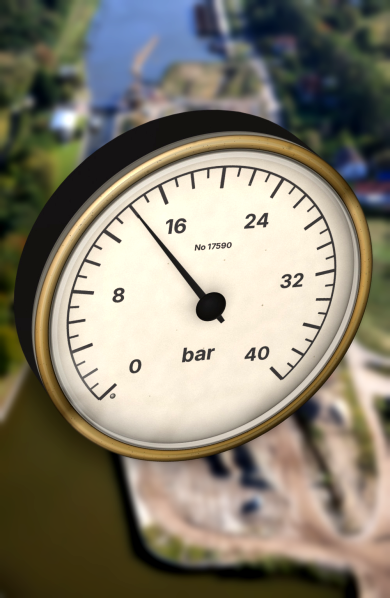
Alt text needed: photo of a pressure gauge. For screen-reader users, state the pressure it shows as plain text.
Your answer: 14 bar
